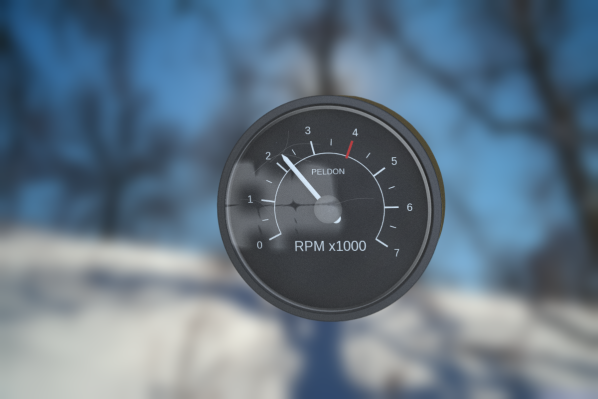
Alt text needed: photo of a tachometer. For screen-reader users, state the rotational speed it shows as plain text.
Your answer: 2250 rpm
